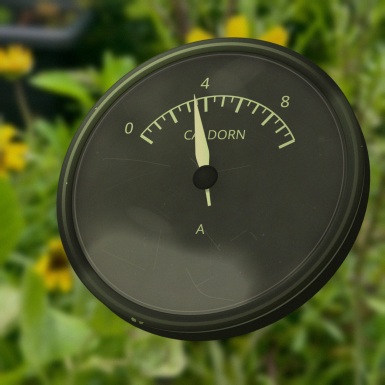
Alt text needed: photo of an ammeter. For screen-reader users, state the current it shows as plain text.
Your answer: 3.5 A
